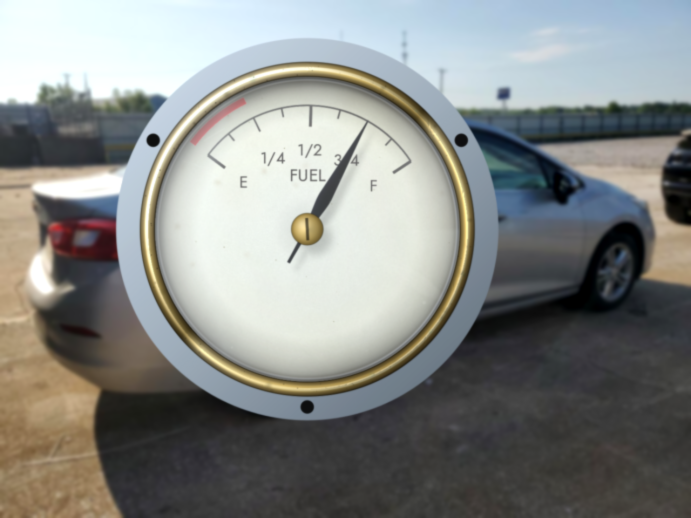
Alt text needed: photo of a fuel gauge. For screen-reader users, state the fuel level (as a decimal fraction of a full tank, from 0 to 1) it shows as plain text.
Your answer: 0.75
